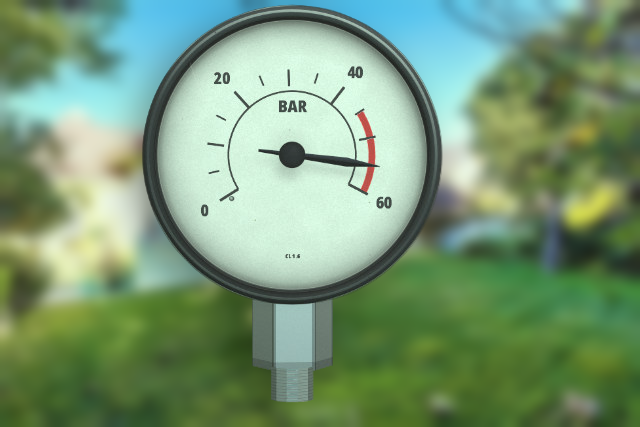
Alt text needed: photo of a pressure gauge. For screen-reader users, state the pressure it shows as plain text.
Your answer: 55 bar
